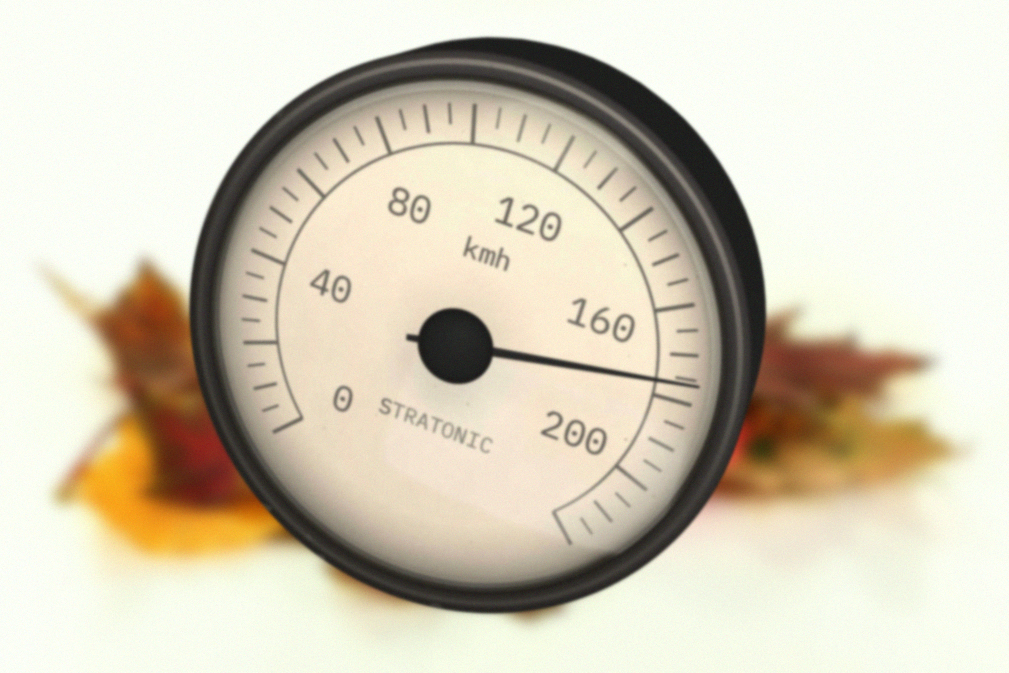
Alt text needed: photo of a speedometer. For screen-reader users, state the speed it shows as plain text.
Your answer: 175 km/h
